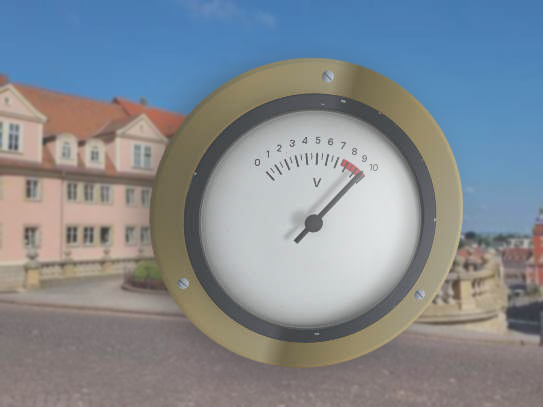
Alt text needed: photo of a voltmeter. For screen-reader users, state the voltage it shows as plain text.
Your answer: 9.5 V
